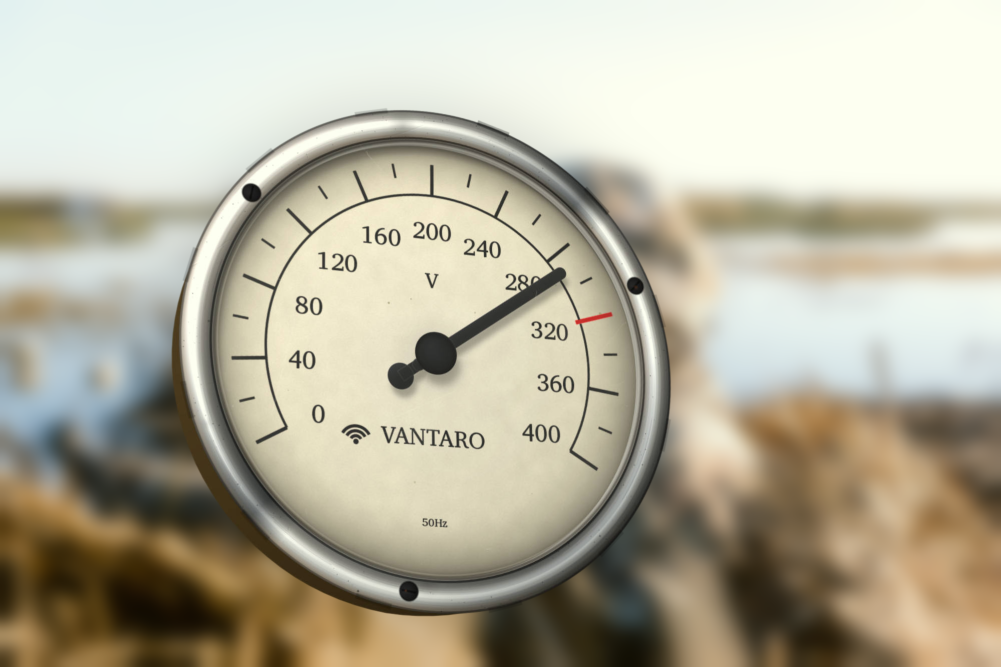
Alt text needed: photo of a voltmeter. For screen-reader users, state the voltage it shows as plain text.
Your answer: 290 V
